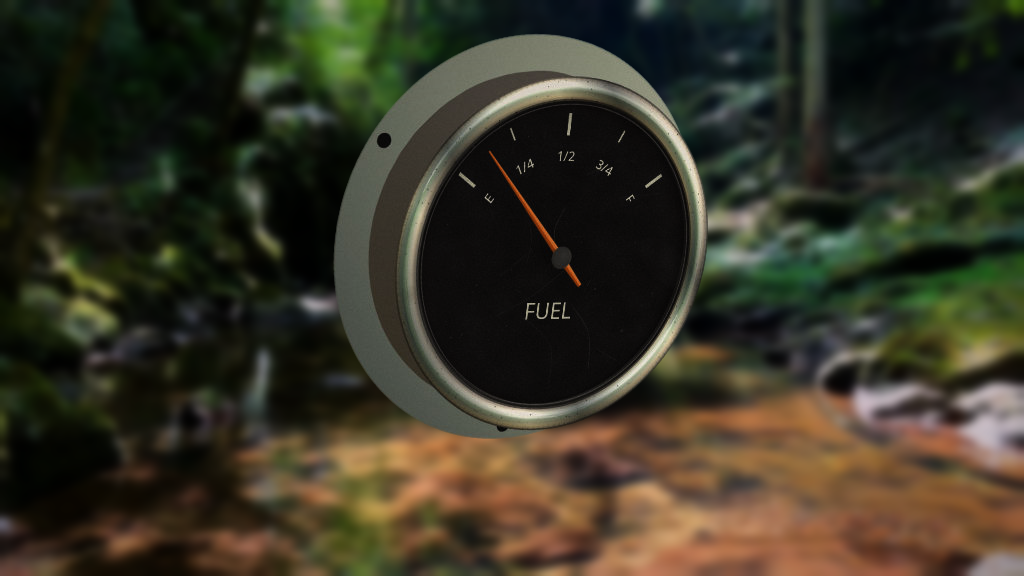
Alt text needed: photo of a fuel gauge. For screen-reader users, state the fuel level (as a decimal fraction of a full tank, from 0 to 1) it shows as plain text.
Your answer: 0.125
